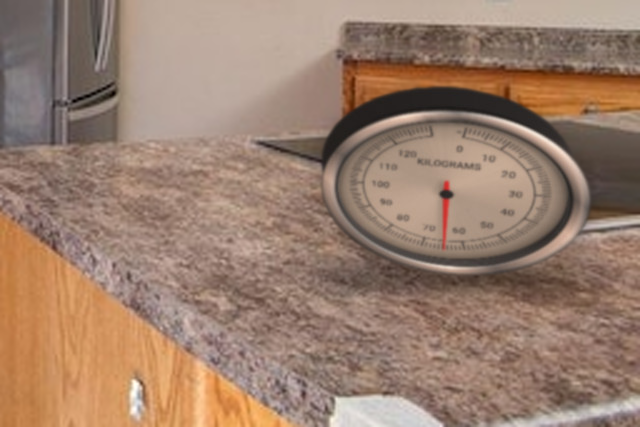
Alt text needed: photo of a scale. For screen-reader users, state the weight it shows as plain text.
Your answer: 65 kg
